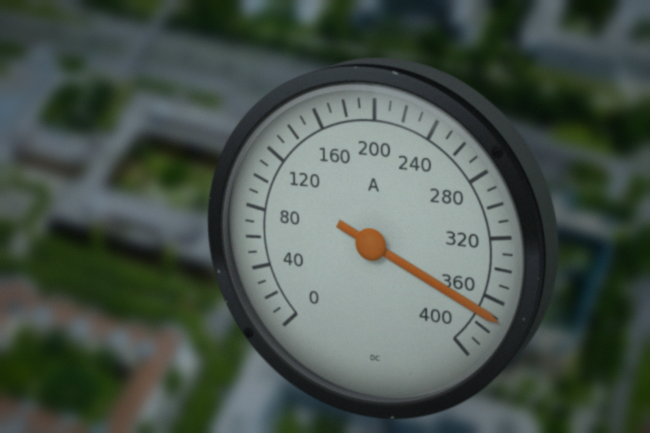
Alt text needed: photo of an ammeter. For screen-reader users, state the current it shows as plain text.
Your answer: 370 A
